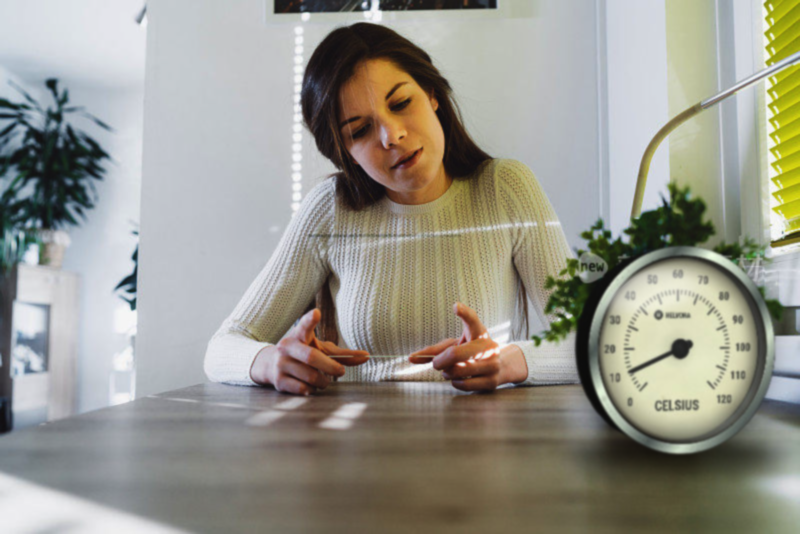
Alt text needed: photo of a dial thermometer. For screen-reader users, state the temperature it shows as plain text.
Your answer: 10 °C
